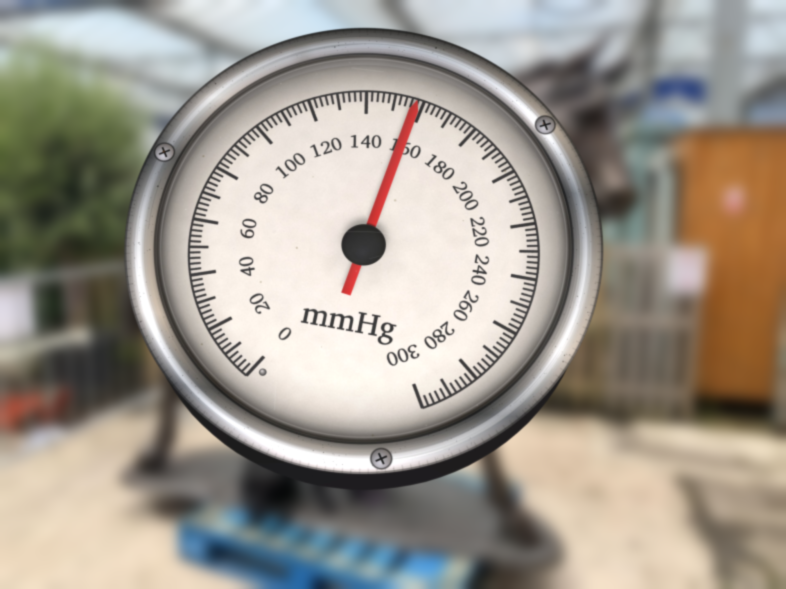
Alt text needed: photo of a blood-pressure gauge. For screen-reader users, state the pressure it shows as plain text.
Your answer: 158 mmHg
